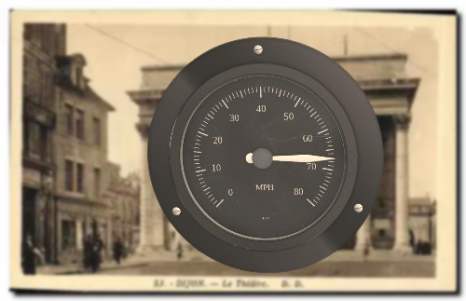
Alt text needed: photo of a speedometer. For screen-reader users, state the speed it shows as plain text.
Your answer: 67 mph
